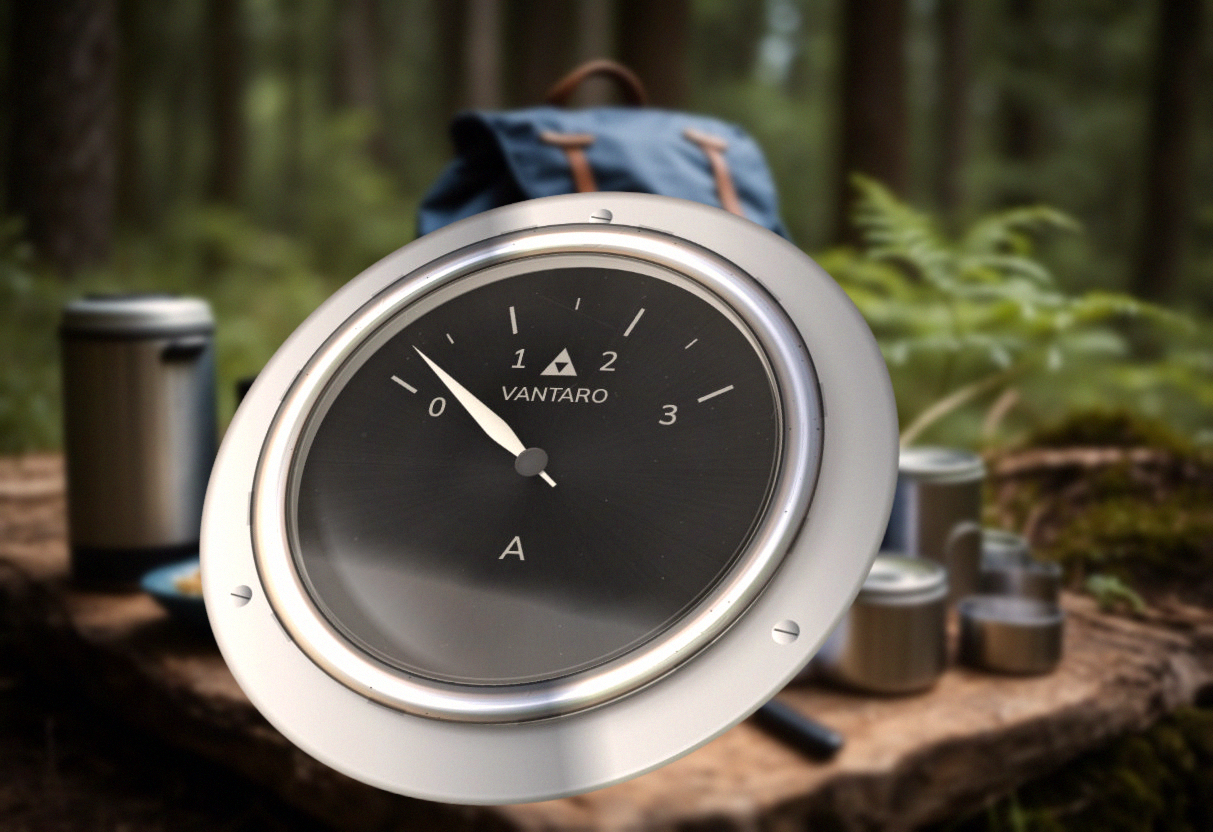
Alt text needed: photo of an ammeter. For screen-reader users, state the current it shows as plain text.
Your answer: 0.25 A
